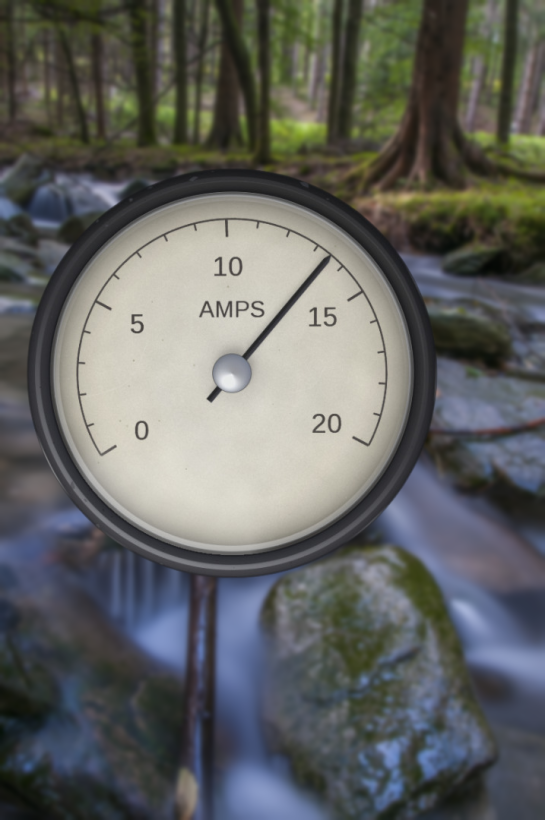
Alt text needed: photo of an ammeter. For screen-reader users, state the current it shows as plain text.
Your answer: 13.5 A
